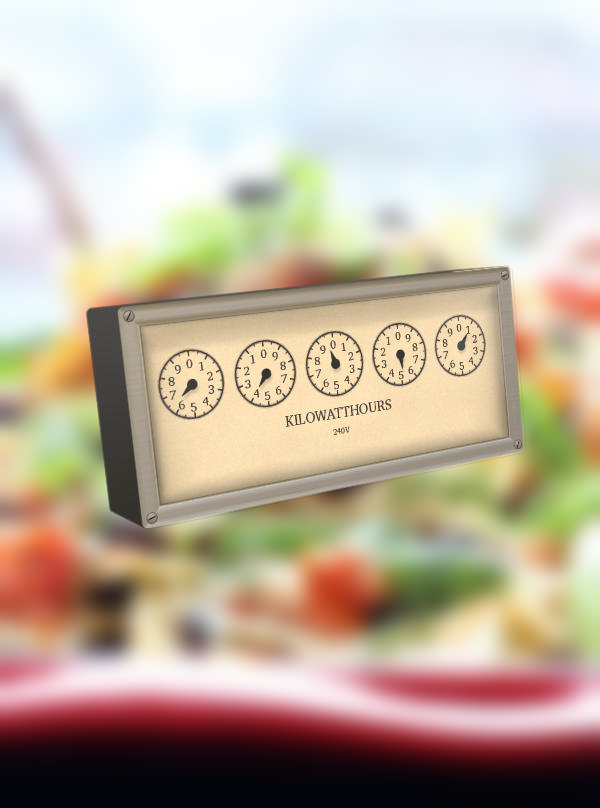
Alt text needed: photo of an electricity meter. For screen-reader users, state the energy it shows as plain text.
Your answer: 63951 kWh
